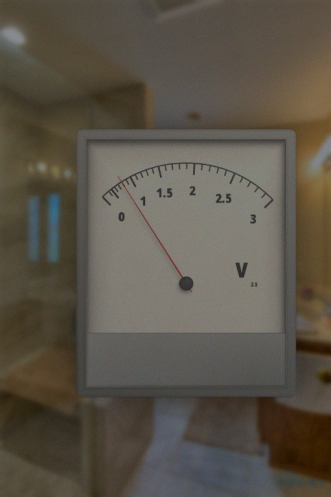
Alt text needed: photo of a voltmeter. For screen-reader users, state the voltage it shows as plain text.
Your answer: 0.8 V
